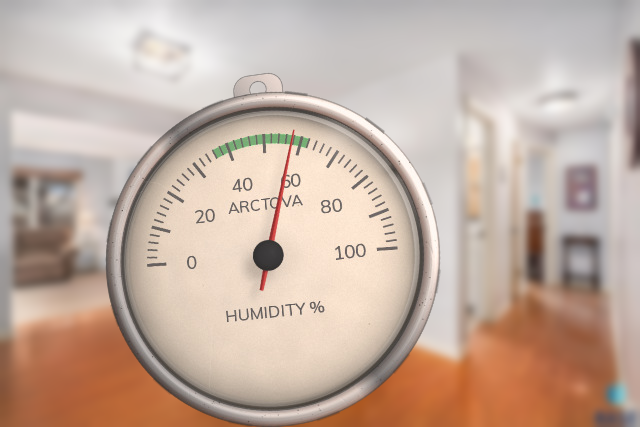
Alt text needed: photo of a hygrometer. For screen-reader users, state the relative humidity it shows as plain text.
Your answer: 58 %
